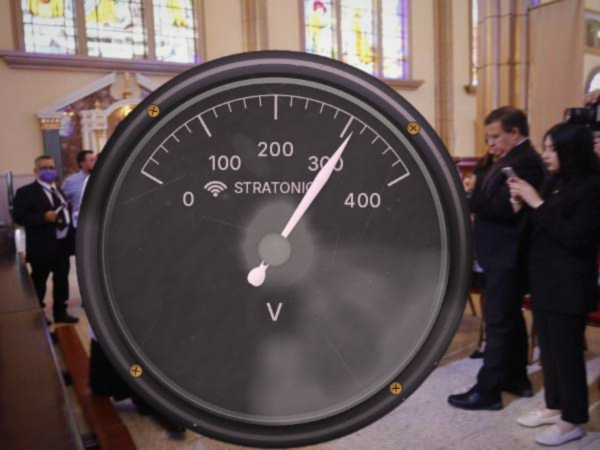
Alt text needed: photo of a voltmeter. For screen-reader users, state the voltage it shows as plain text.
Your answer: 310 V
